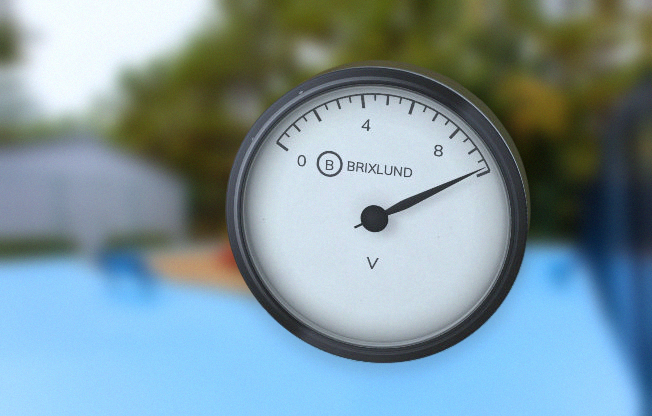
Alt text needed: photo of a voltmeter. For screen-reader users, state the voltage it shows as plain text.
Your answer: 9.75 V
